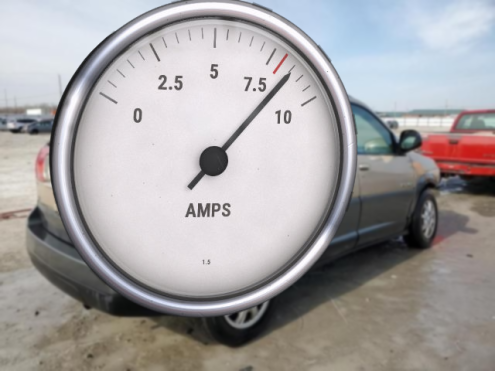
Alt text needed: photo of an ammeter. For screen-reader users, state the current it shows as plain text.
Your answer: 8.5 A
